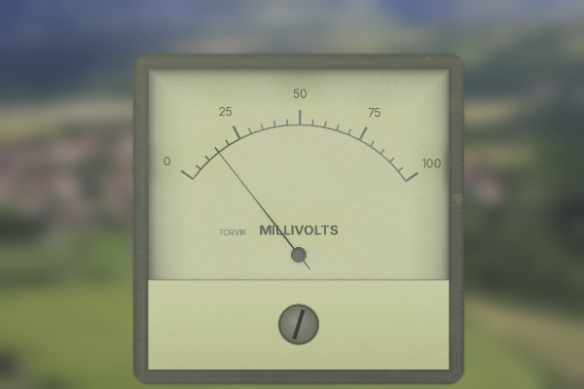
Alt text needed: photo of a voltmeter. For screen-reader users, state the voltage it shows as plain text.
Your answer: 15 mV
